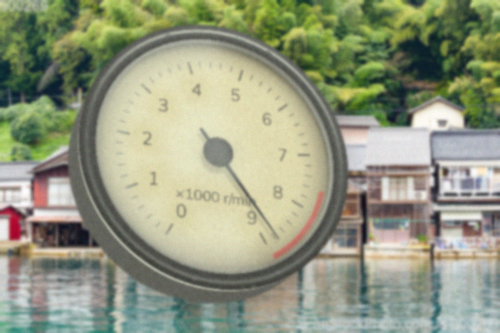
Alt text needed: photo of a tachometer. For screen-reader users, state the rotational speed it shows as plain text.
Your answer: 8800 rpm
